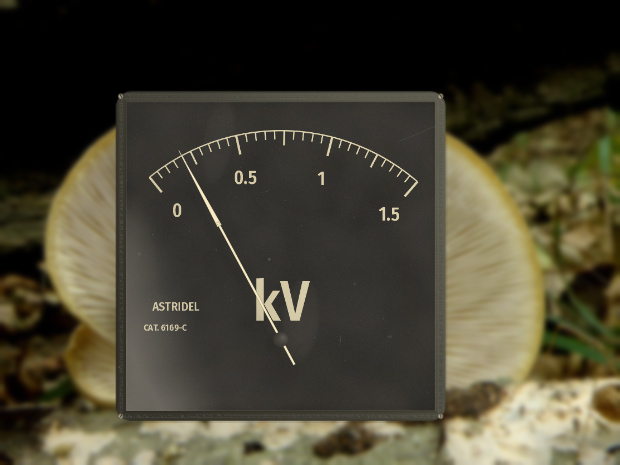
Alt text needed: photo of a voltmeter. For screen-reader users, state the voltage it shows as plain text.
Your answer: 0.2 kV
